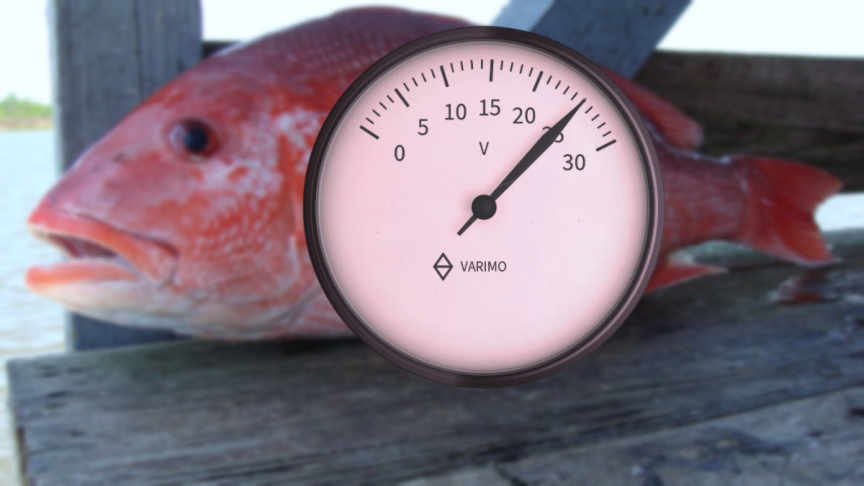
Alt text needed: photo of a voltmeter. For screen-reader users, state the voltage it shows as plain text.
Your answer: 25 V
